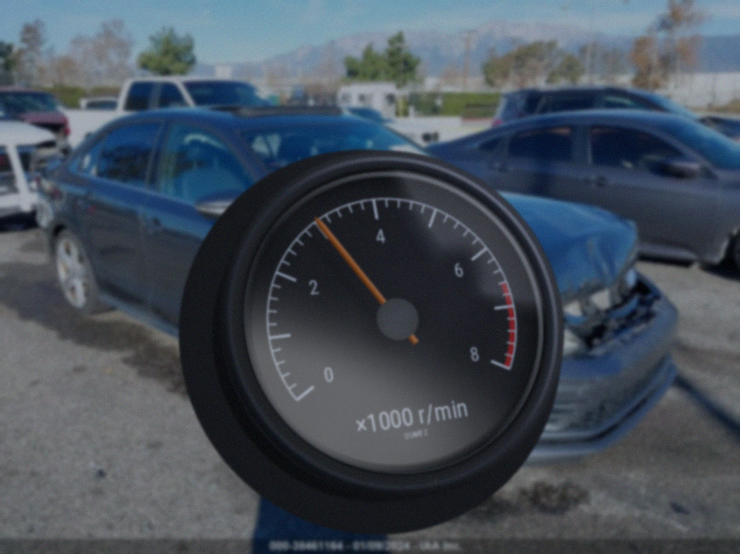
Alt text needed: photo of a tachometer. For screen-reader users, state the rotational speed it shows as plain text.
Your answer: 3000 rpm
